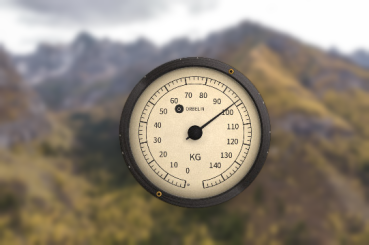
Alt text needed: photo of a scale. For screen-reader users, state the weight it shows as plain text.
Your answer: 98 kg
